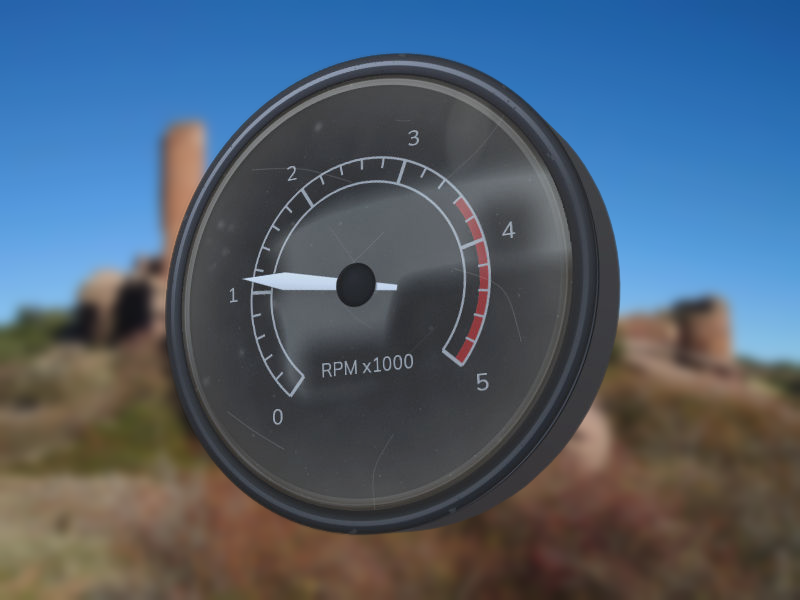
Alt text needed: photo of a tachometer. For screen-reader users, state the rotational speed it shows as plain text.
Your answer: 1100 rpm
